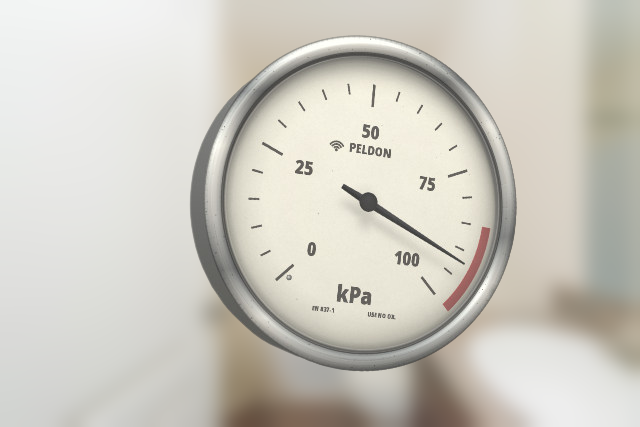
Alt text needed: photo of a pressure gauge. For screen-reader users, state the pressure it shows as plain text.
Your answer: 92.5 kPa
